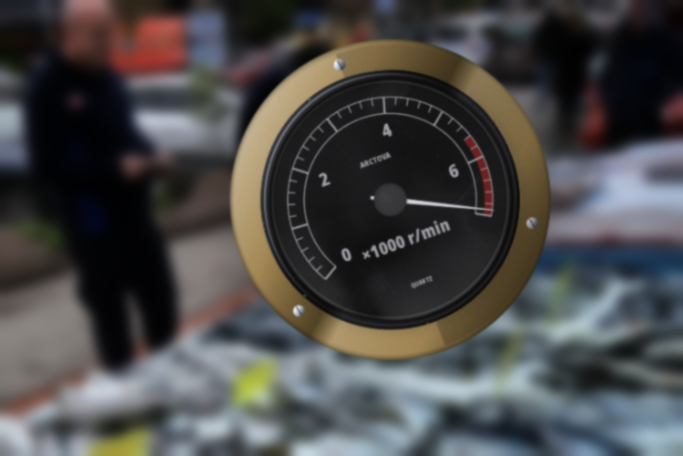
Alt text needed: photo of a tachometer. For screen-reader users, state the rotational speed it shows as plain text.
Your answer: 6900 rpm
